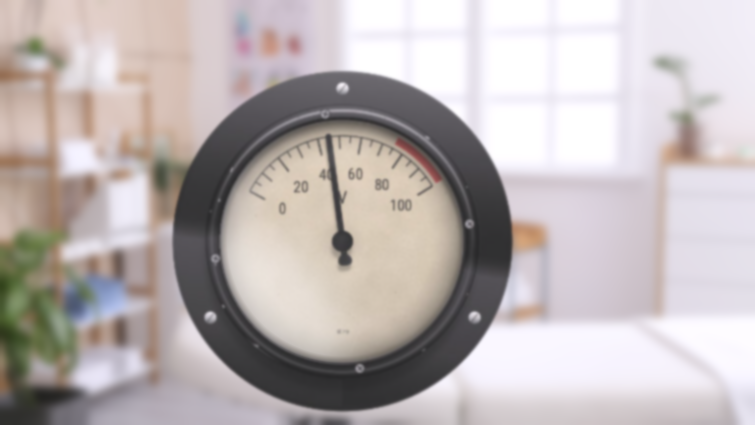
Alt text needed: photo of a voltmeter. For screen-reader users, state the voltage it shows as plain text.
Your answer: 45 V
